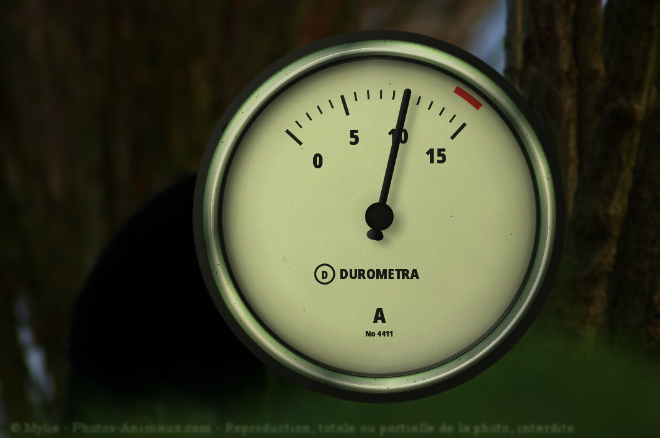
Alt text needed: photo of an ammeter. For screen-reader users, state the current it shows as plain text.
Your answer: 10 A
